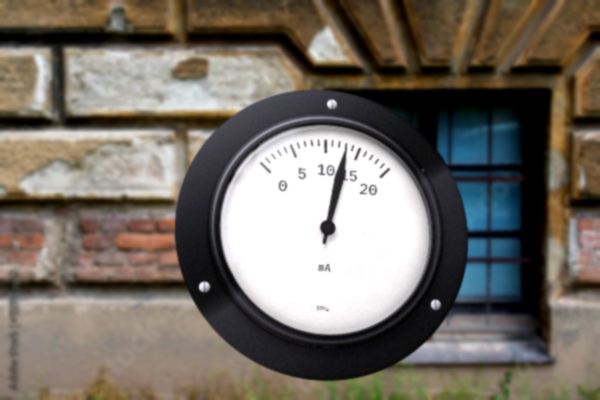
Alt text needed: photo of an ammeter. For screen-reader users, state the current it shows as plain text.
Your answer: 13 mA
